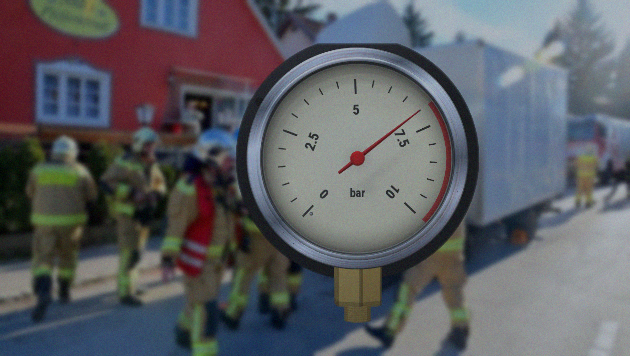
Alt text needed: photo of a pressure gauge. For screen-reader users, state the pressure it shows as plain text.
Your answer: 7 bar
